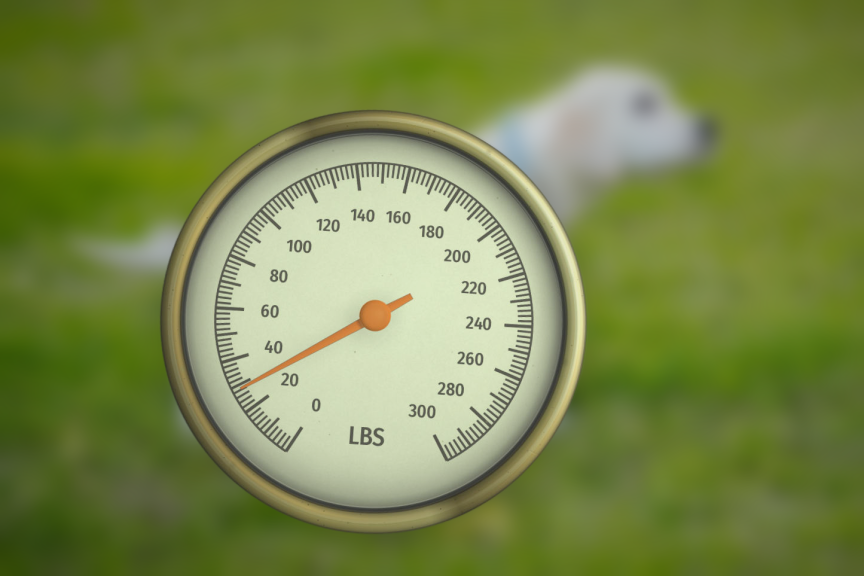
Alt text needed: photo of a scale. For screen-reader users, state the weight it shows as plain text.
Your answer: 28 lb
